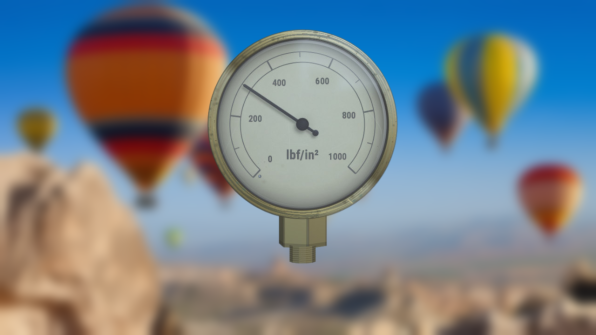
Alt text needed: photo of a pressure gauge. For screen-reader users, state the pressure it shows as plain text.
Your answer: 300 psi
